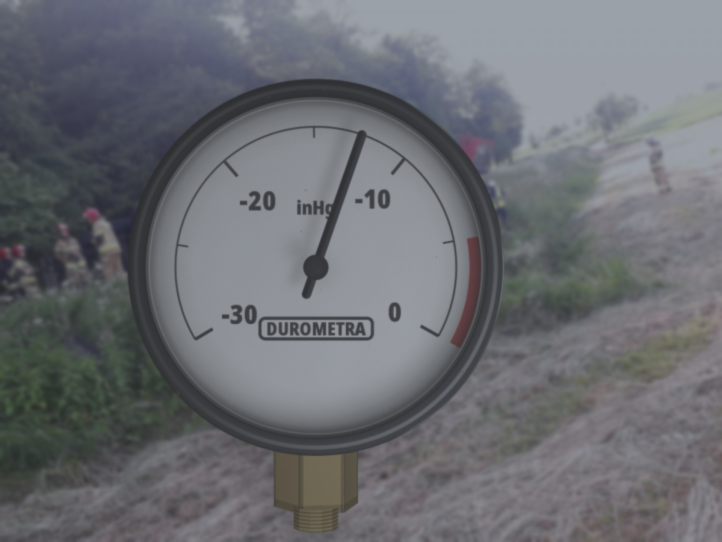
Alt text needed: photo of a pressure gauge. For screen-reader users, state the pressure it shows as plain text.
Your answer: -12.5 inHg
